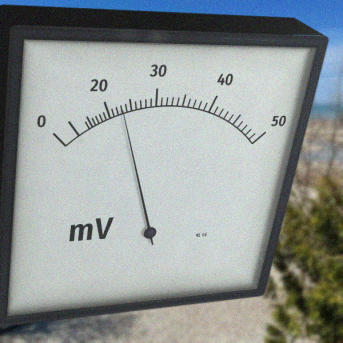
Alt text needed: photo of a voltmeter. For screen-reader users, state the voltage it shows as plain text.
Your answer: 23 mV
